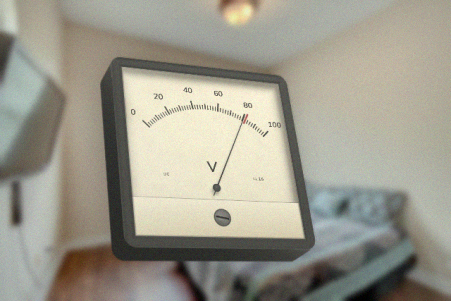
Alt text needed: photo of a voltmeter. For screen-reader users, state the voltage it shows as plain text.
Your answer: 80 V
